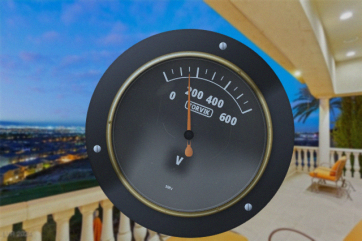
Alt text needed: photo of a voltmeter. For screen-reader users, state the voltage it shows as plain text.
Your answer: 150 V
